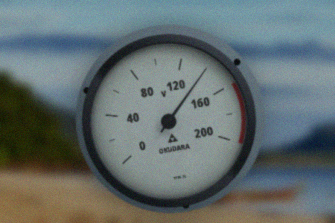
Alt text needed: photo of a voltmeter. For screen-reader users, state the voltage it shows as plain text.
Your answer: 140 V
